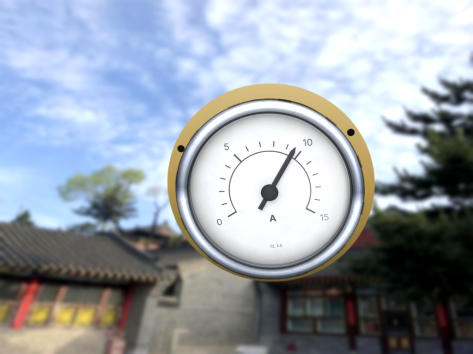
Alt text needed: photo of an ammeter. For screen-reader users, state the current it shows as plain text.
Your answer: 9.5 A
